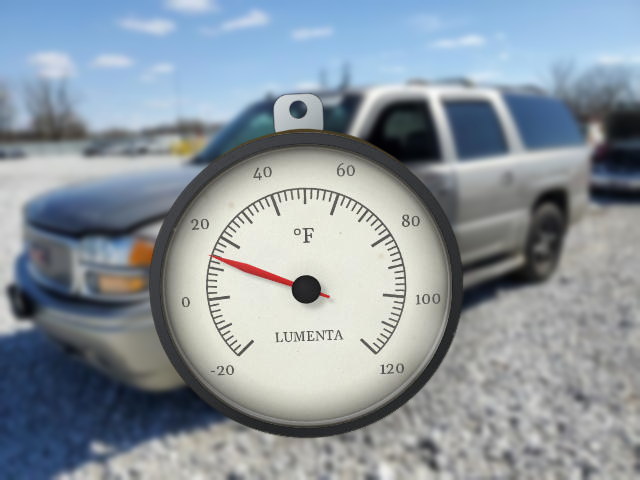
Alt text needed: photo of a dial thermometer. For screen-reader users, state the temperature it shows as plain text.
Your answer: 14 °F
